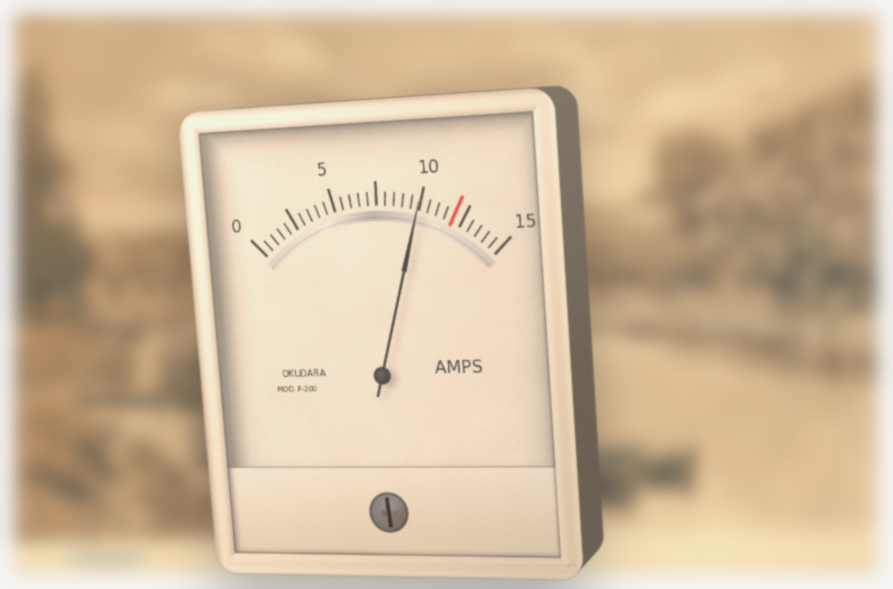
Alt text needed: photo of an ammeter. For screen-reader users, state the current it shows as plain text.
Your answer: 10 A
